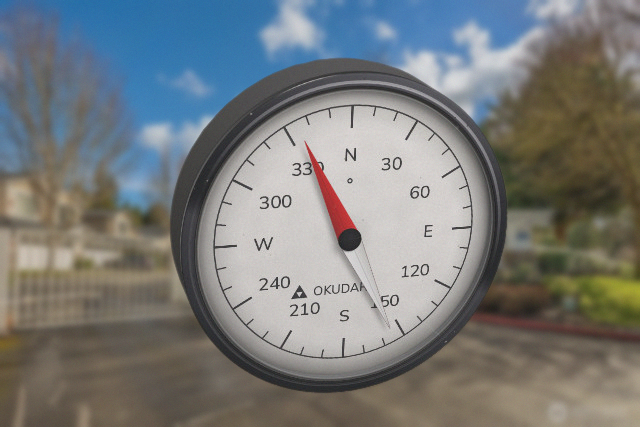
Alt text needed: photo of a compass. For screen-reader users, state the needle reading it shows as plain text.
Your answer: 335 °
